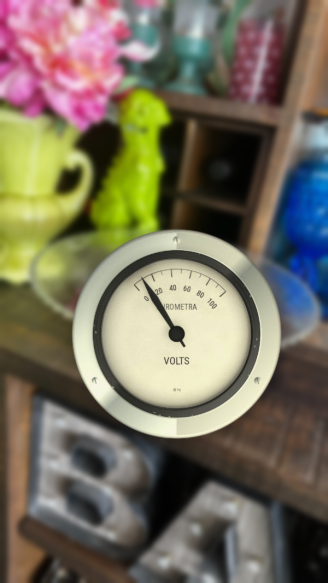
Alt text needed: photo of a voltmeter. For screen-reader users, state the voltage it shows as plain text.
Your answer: 10 V
